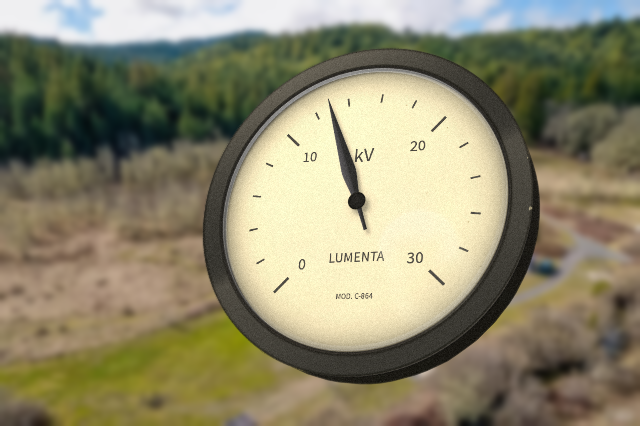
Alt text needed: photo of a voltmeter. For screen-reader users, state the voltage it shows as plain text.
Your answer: 13 kV
